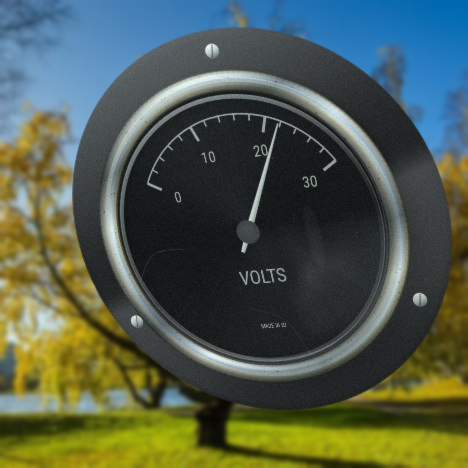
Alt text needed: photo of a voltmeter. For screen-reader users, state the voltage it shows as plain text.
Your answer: 22 V
